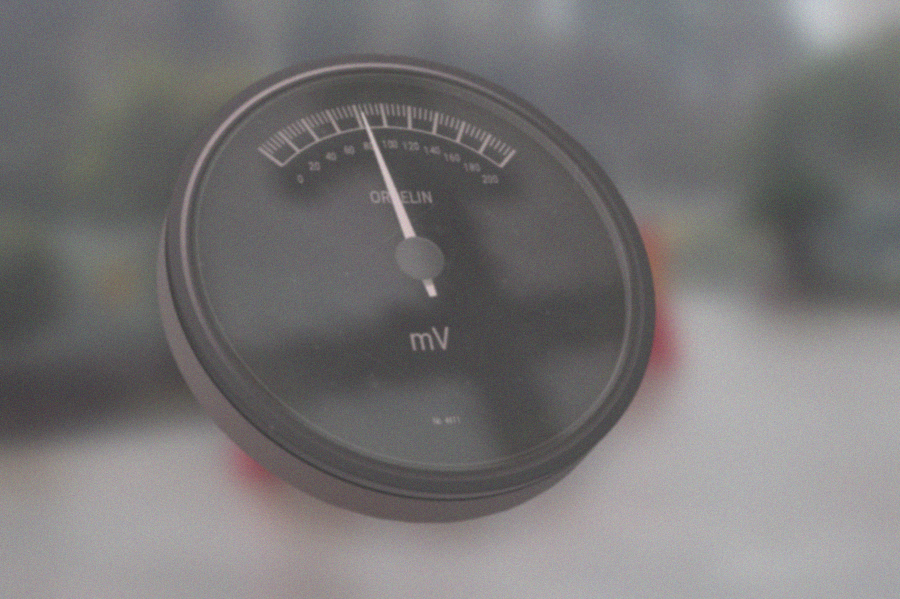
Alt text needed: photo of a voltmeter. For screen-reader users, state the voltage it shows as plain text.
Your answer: 80 mV
